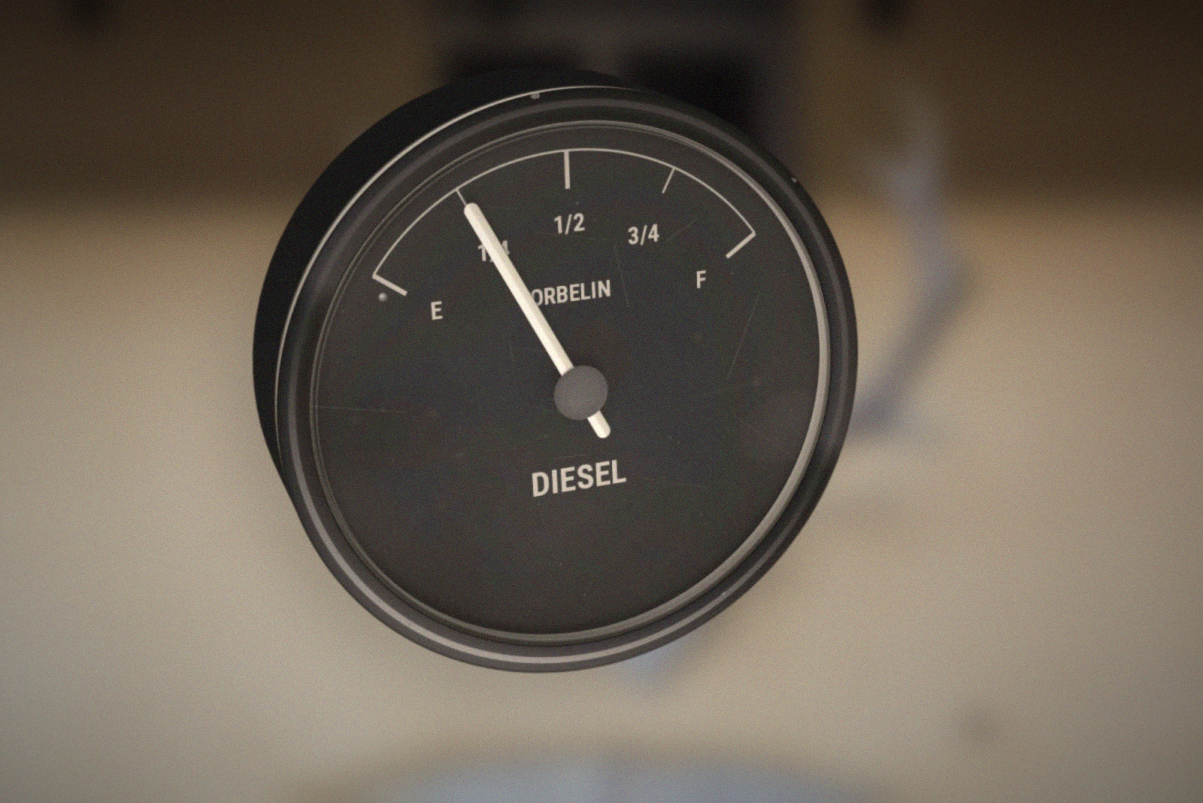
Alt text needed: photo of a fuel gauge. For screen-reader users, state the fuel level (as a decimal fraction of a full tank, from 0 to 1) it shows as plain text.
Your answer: 0.25
